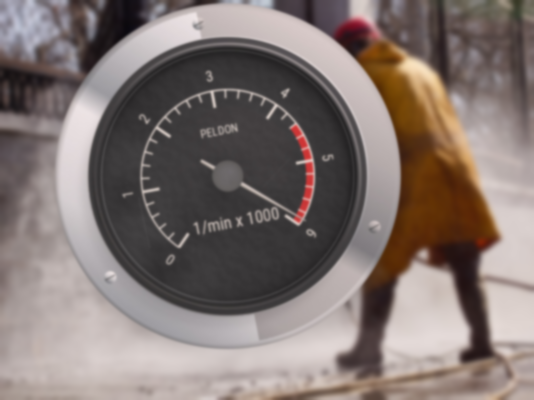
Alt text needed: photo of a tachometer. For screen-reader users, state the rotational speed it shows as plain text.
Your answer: 5900 rpm
